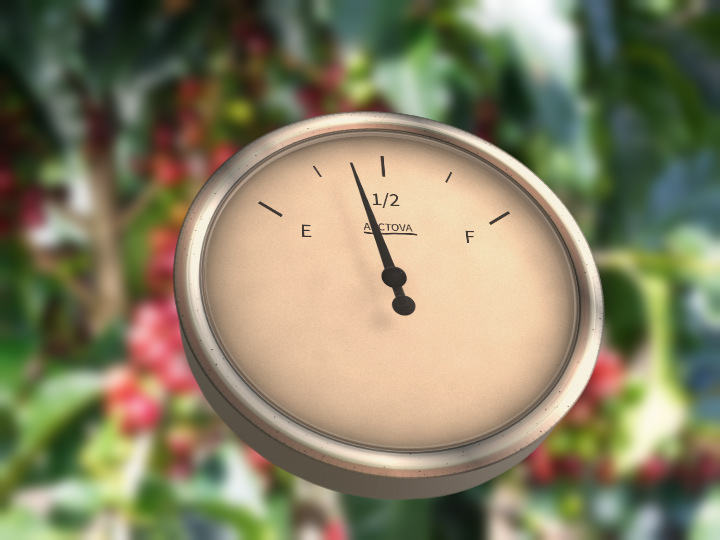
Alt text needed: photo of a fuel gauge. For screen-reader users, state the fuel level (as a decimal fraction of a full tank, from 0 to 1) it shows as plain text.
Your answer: 0.375
